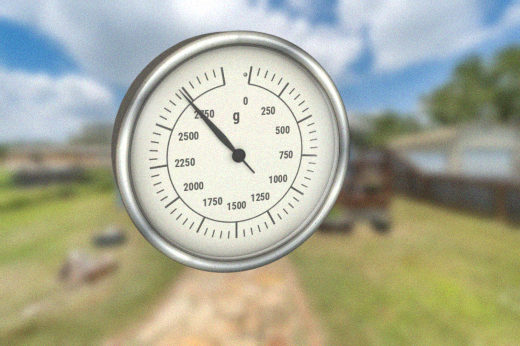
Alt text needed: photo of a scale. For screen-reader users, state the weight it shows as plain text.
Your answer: 2725 g
